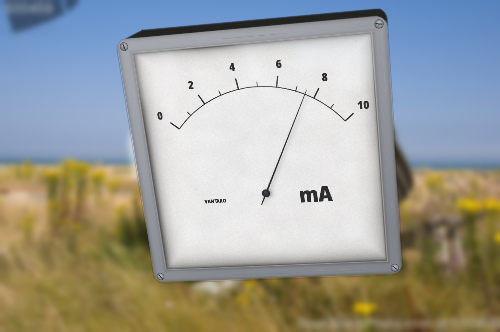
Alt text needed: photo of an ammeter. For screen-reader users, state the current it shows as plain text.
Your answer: 7.5 mA
